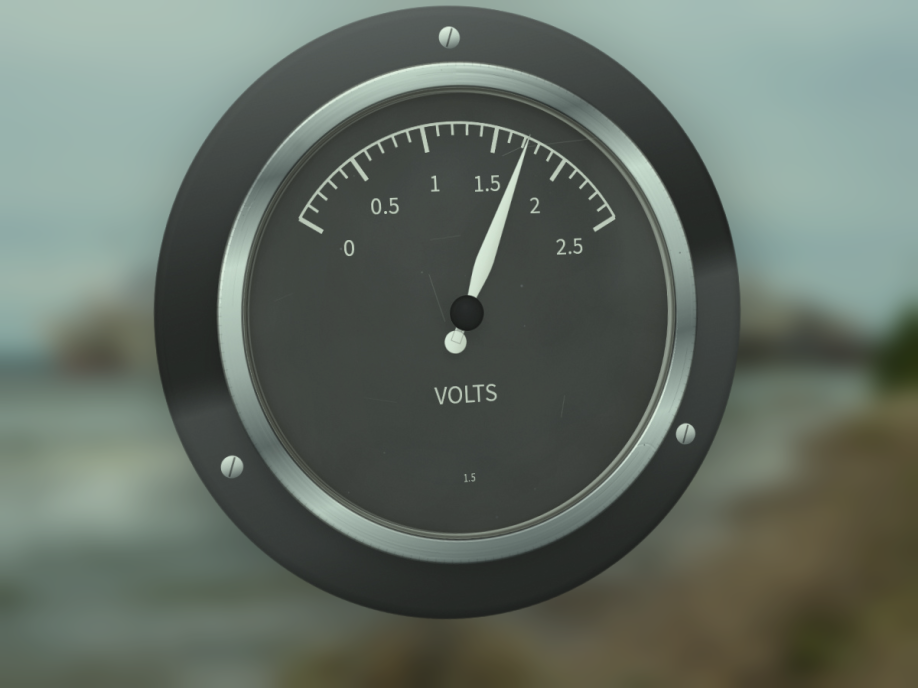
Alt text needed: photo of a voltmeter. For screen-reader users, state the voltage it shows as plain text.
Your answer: 1.7 V
